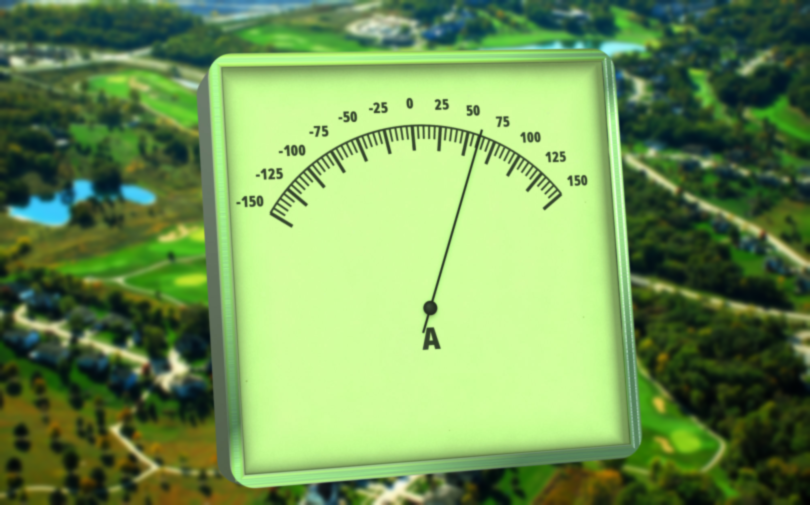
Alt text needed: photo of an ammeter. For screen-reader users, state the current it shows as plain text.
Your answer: 60 A
